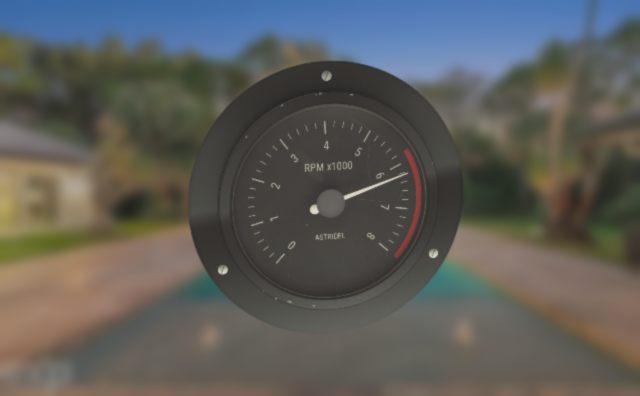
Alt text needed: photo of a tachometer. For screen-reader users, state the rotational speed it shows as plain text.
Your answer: 6200 rpm
